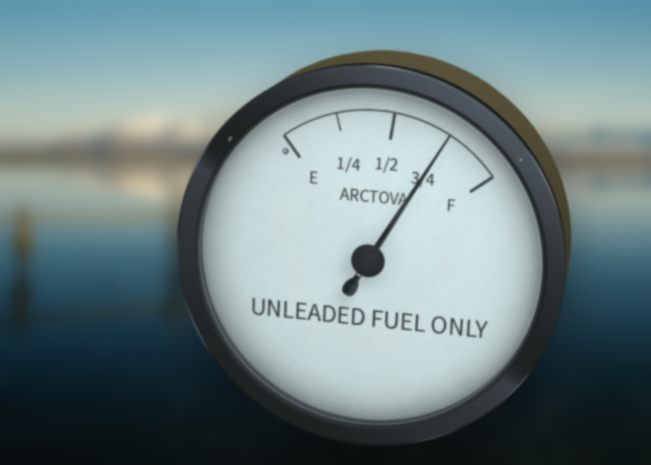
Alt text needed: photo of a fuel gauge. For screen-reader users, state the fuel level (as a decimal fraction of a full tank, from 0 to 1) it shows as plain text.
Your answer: 0.75
